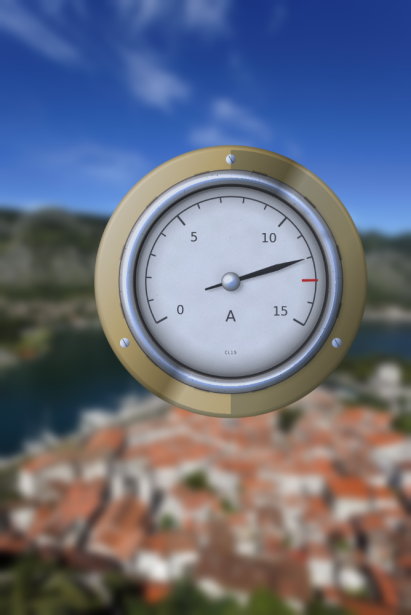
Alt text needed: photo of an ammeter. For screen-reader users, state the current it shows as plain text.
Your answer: 12 A
